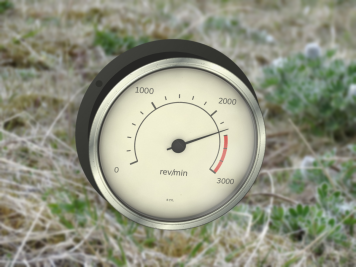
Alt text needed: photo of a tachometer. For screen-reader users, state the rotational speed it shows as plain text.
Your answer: 2300 rpm
